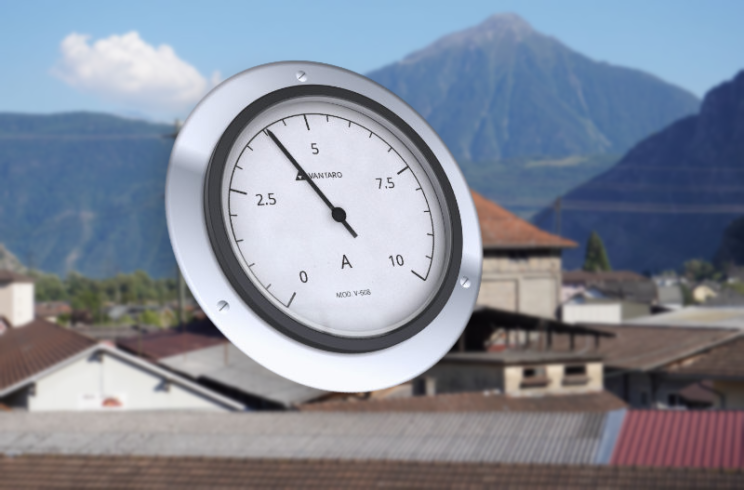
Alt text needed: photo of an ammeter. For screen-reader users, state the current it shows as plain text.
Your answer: 4 A
